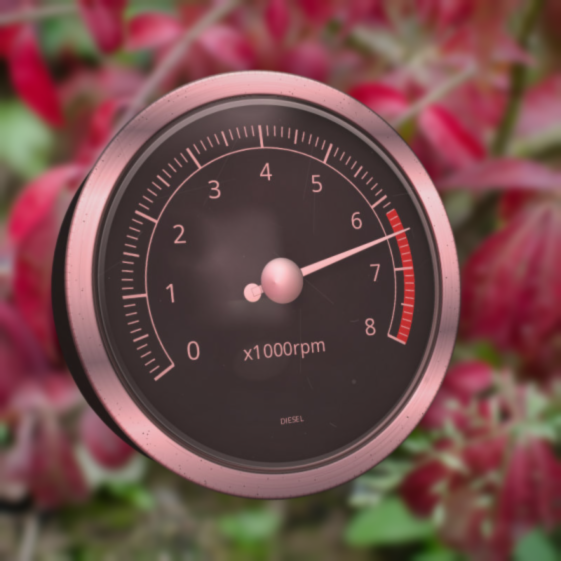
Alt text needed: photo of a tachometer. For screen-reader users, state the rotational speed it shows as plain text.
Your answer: 6500 rpm
